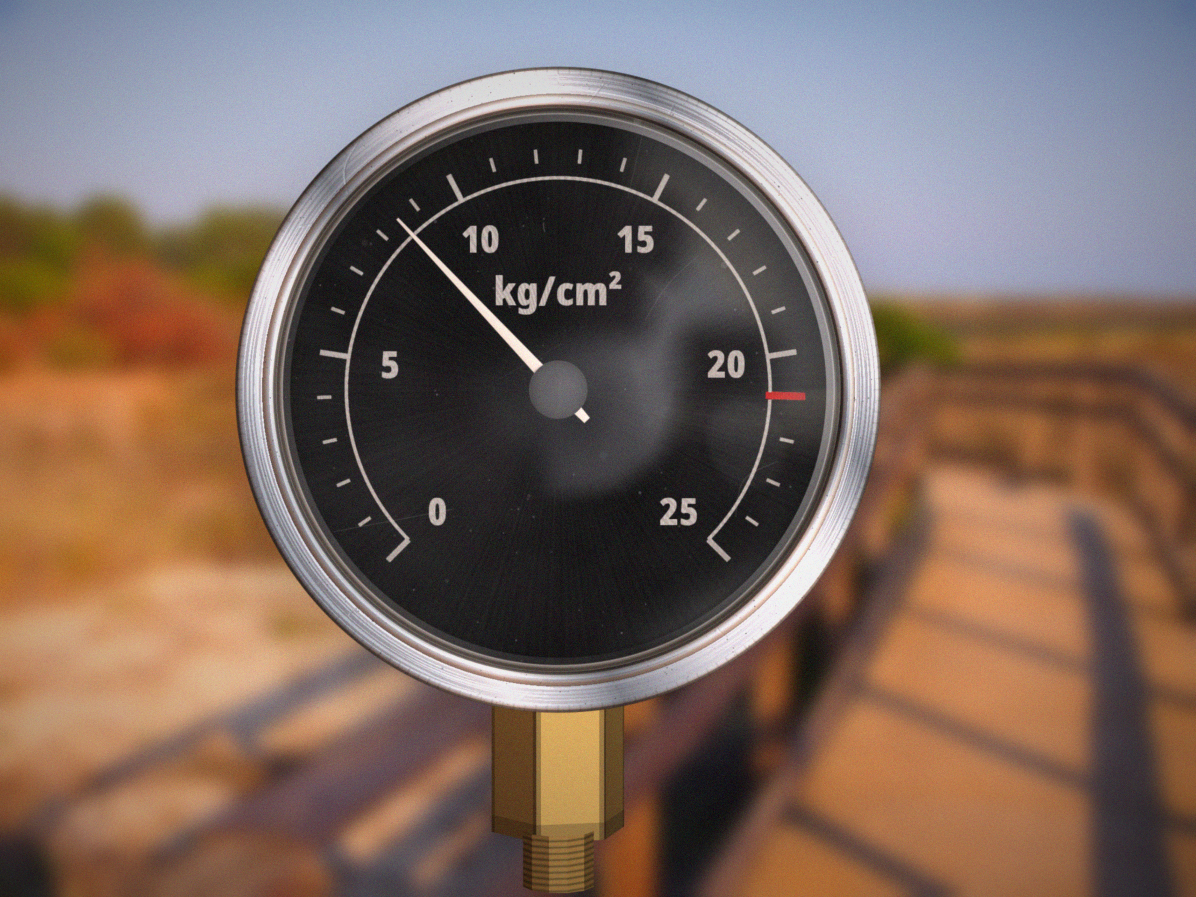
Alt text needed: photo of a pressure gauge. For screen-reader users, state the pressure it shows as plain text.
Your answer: 8.5 kg/cm²
